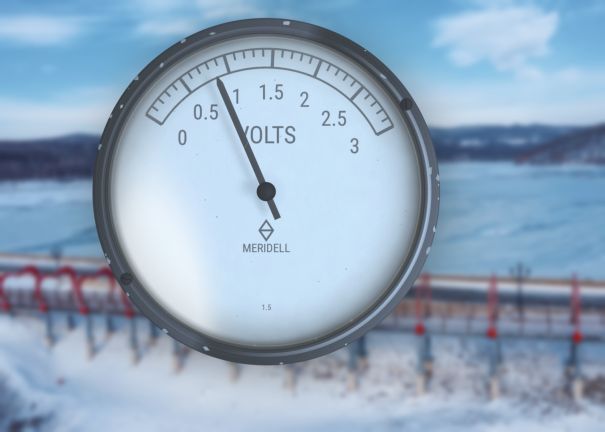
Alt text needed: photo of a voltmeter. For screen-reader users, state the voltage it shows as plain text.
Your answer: 0.85 V
